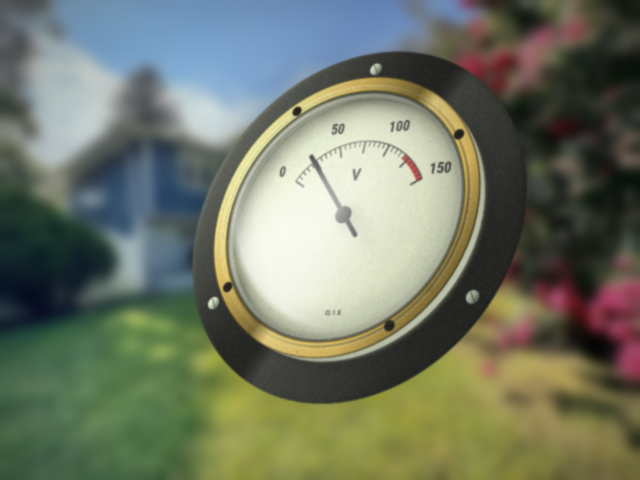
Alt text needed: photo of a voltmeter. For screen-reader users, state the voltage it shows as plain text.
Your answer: 25 V
